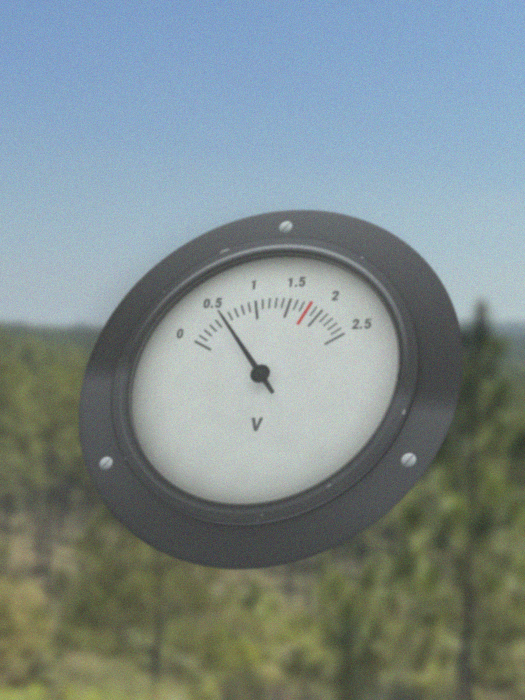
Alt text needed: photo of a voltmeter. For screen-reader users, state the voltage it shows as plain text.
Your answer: 0.5 V
